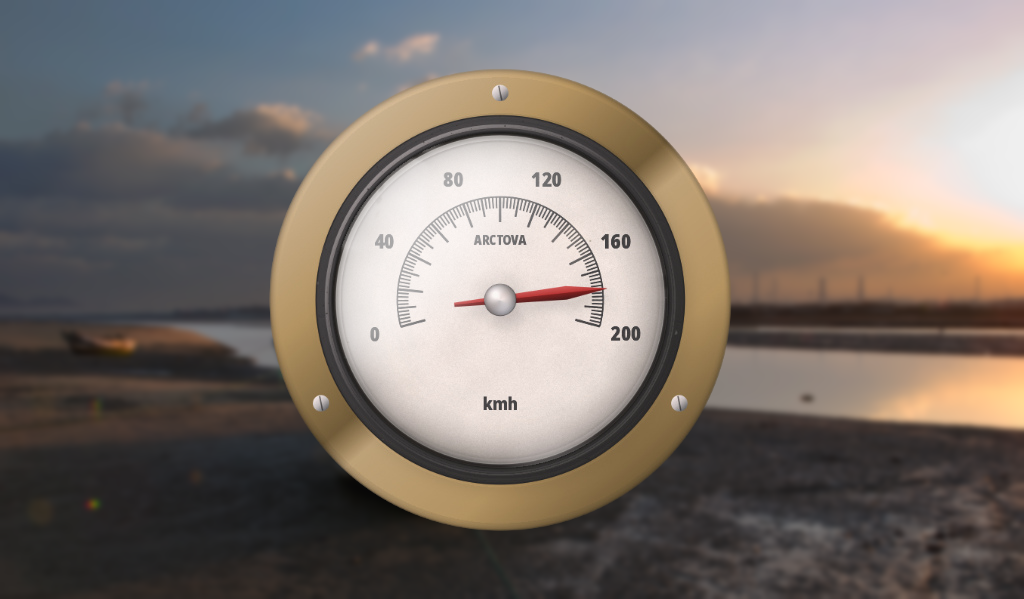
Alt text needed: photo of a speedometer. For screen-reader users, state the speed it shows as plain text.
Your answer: 180 km/h
